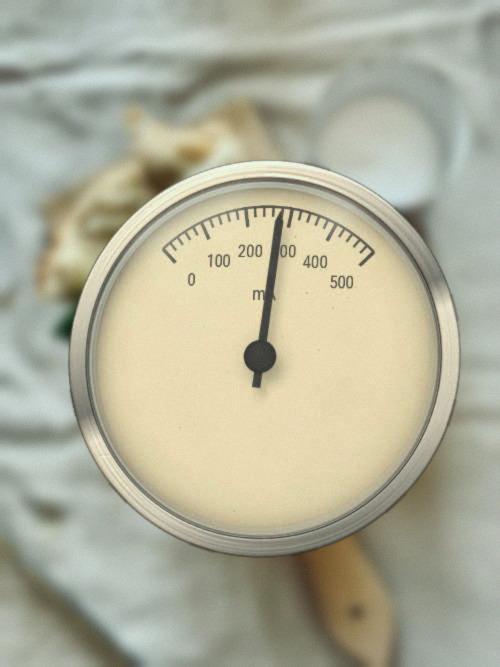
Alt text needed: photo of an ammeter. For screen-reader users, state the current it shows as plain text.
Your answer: 280 mA
